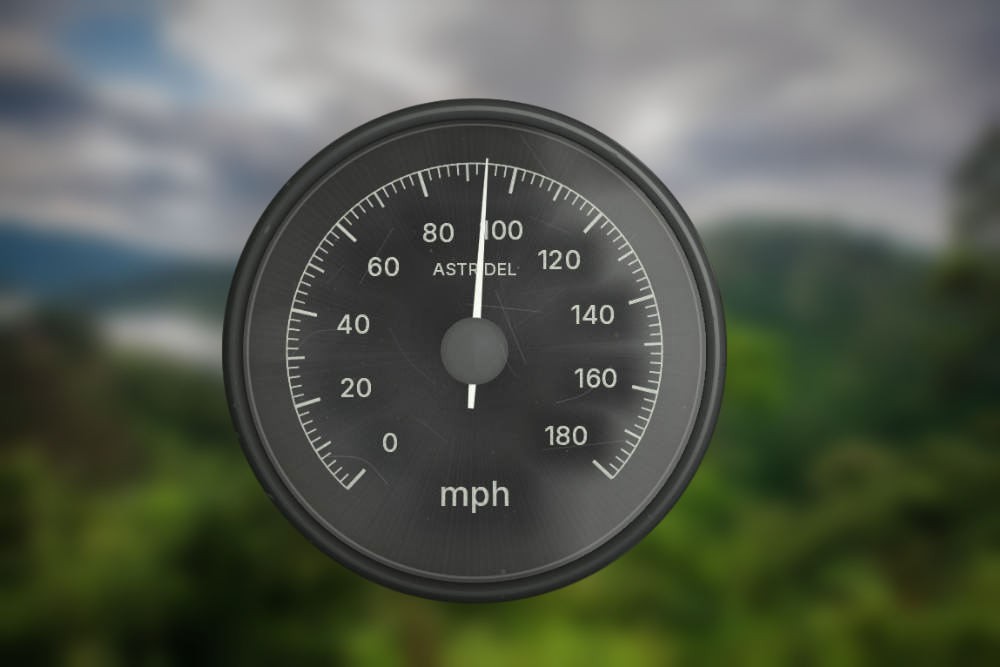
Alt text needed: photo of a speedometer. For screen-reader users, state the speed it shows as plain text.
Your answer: 94 mph
